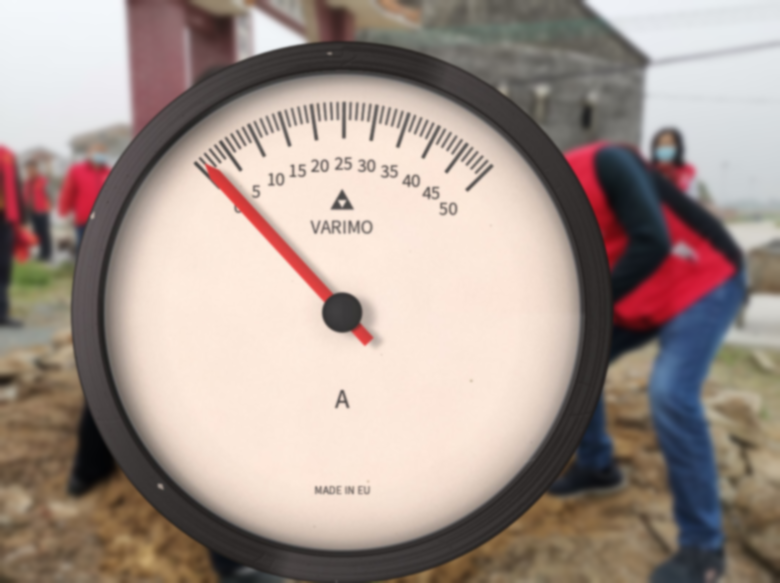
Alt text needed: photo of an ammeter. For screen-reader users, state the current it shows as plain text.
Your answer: 1 A
